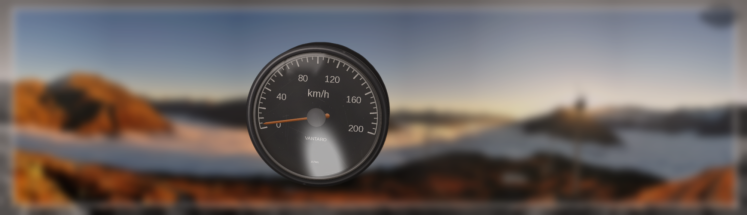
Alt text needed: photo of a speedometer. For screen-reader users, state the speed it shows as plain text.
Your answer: 5 km/h
